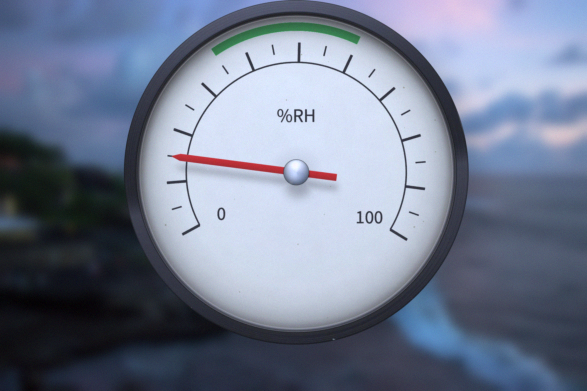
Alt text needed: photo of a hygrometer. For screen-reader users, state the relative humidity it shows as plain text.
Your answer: 15 %
